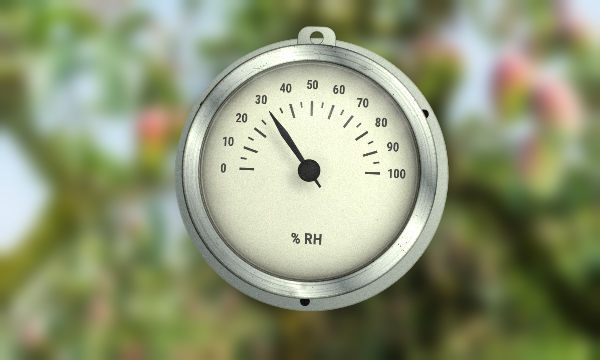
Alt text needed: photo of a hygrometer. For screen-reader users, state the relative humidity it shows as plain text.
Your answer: 30 %
